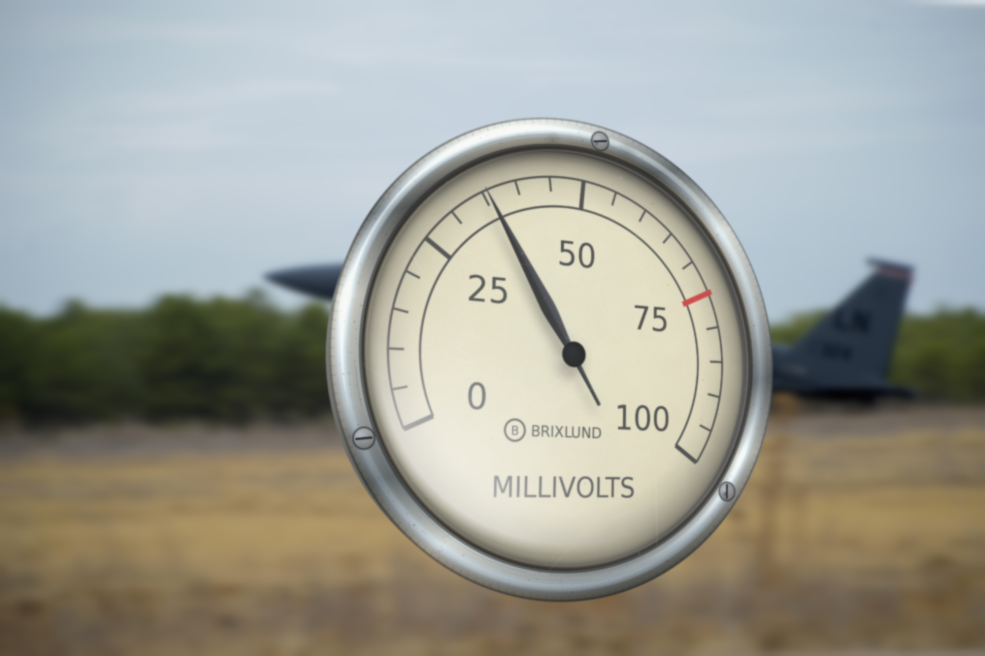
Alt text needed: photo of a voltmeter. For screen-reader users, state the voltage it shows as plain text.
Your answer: 35 mV
